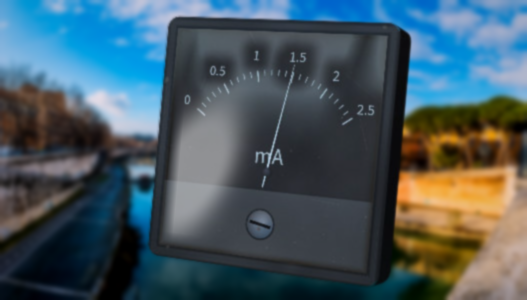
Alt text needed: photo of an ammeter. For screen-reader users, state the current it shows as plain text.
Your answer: 1.5 mA
